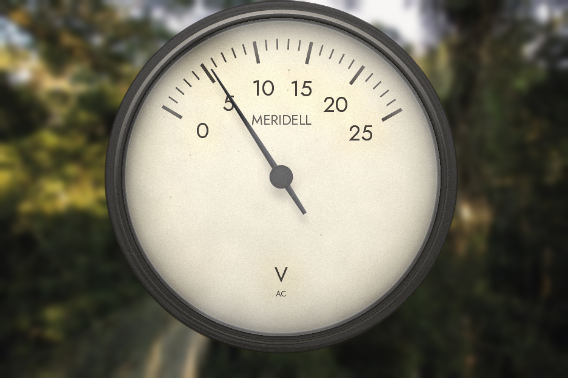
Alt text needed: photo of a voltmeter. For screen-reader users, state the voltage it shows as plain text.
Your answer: 5.5 V
